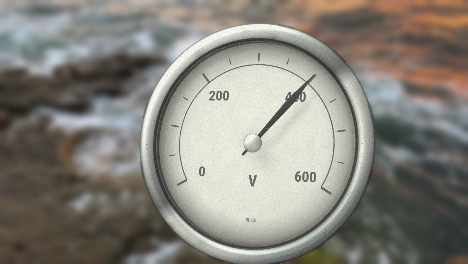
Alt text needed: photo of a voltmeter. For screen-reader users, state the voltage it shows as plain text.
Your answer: 400 V
